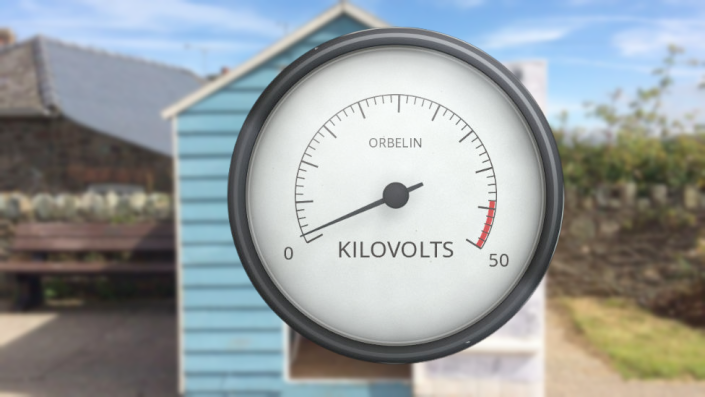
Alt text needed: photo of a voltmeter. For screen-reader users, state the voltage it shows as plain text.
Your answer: 1 kV
